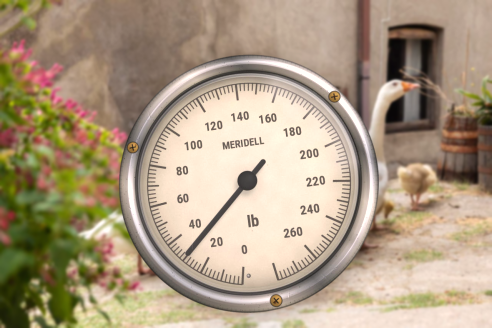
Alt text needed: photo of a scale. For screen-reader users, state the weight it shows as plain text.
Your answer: 30 lb
